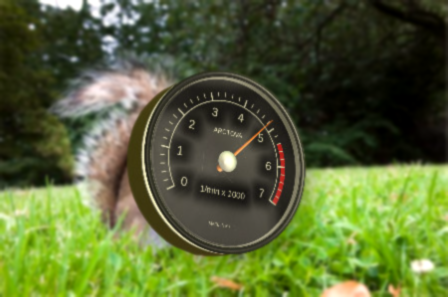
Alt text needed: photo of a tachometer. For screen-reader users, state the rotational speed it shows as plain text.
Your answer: 4800 rpm
